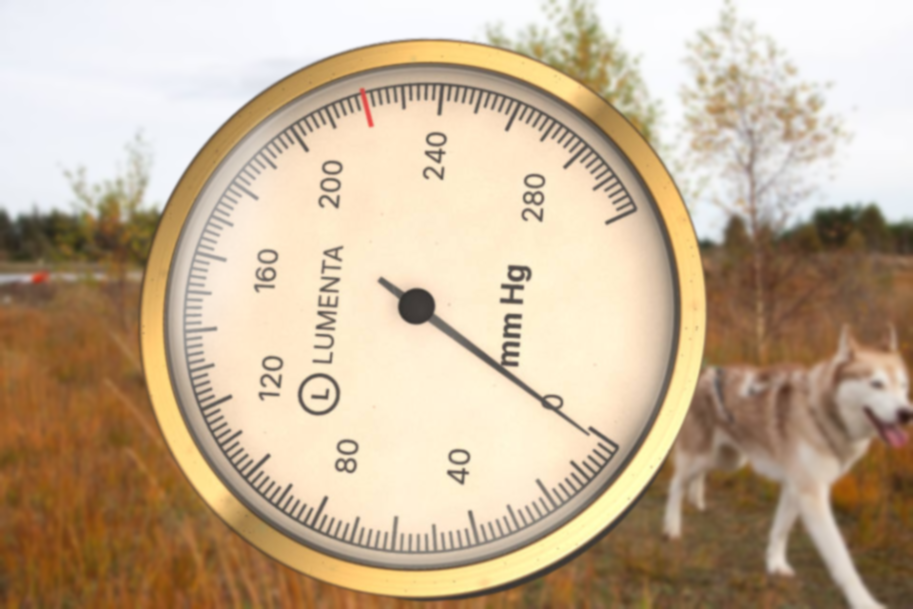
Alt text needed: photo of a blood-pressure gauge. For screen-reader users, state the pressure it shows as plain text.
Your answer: 2 mmHg
